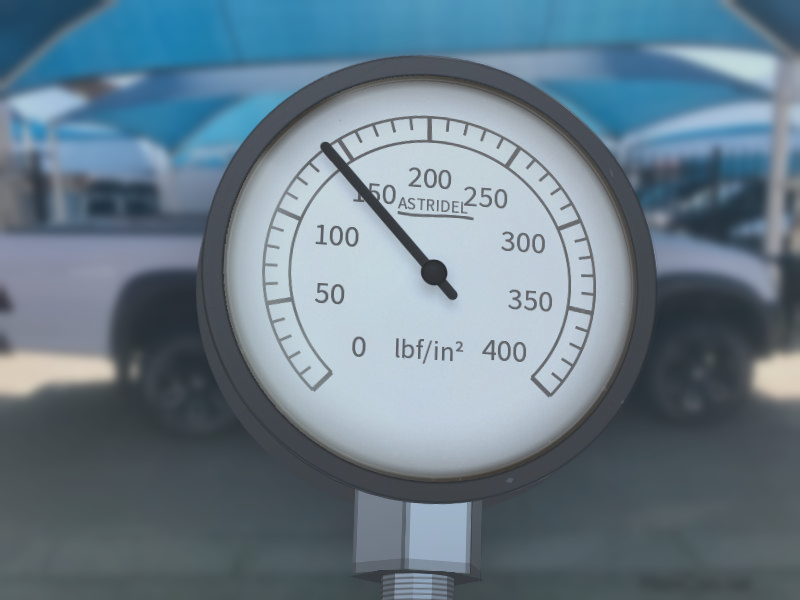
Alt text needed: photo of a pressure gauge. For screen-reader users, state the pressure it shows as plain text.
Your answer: 140 psi
